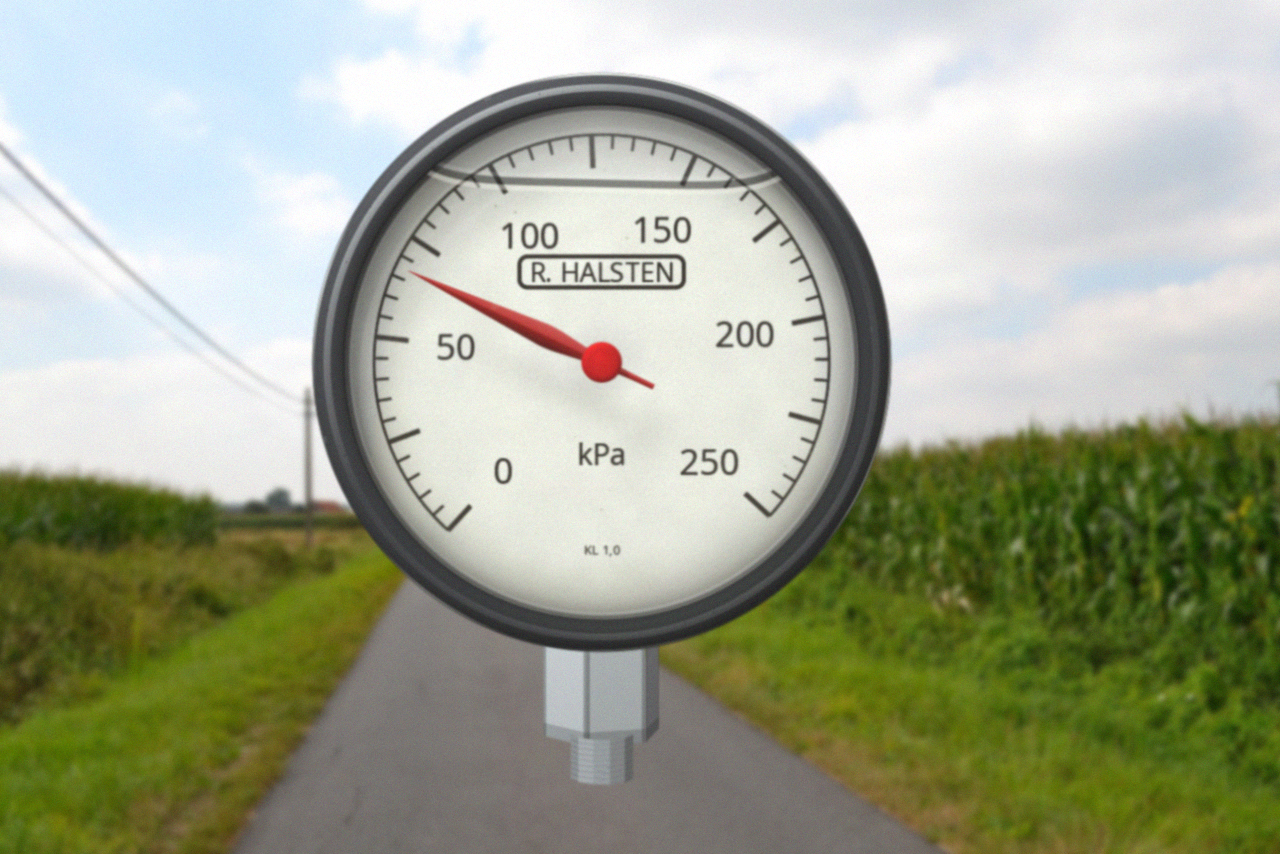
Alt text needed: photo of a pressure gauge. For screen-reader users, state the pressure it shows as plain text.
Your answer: 67.5 kPa
